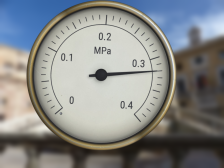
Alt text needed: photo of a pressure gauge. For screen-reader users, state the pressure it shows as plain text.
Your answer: 0.32 MPa
